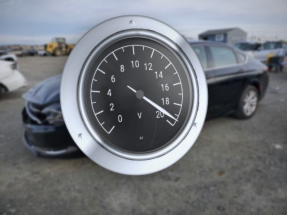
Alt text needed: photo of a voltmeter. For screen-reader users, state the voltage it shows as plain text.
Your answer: 19.5 V
